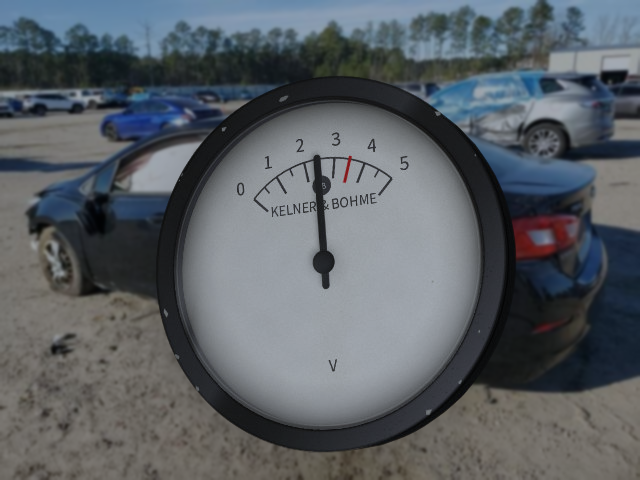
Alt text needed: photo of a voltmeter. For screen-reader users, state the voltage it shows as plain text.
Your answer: 2.5 V
